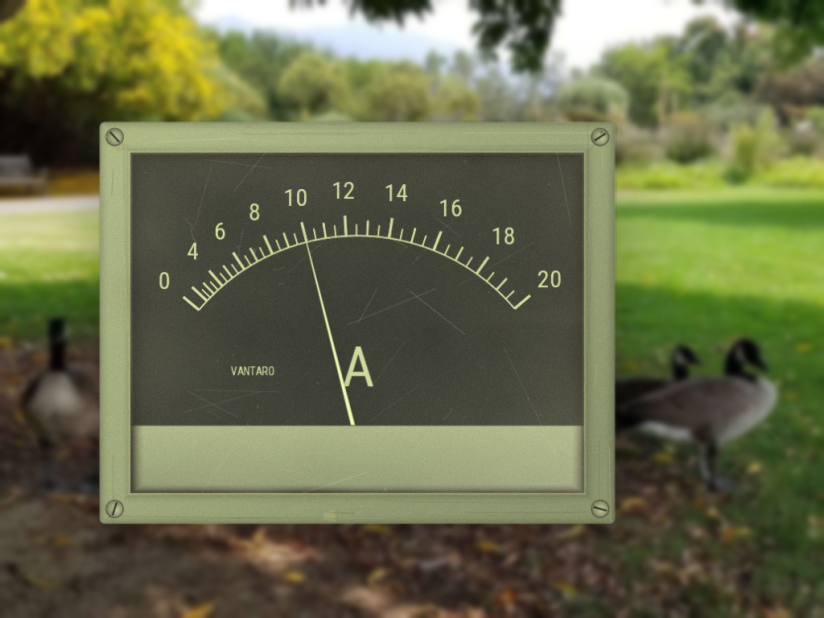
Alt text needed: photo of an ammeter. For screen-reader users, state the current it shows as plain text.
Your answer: 10 A
